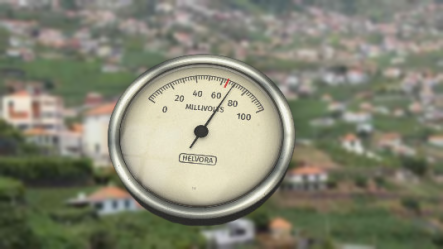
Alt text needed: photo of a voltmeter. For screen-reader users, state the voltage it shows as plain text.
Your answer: 70 mV
